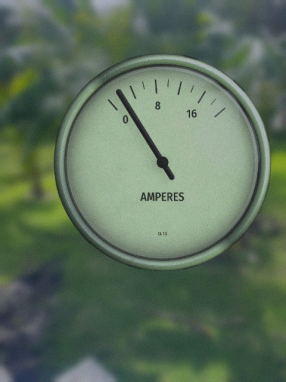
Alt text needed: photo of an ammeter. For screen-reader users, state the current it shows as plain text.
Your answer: 2 A
